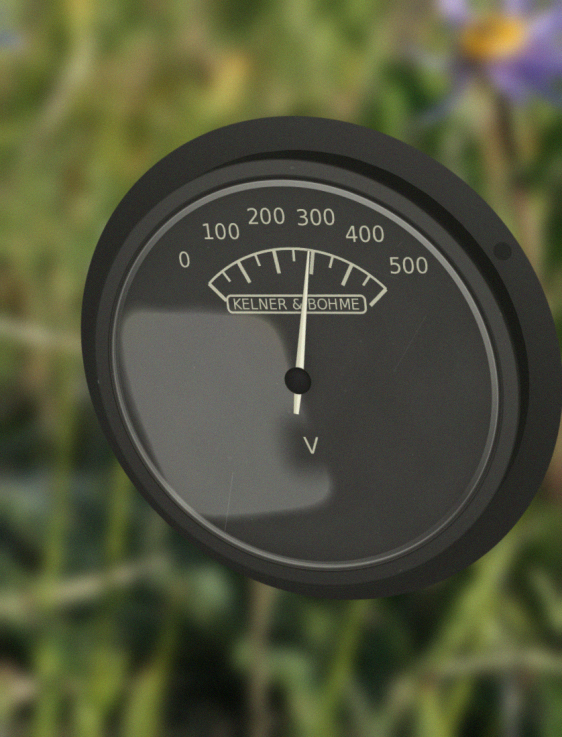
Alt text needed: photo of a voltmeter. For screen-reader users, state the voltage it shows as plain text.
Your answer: 300 V
